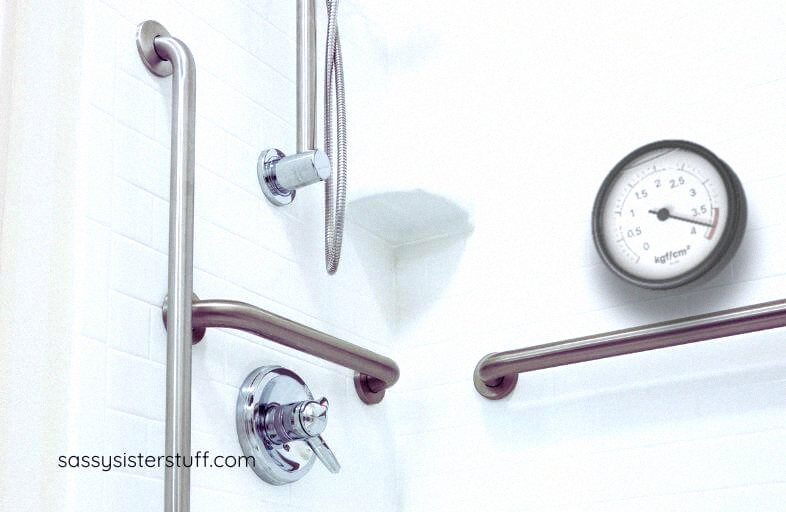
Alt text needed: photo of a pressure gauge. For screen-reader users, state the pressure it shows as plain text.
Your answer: 3.8 kg/cm²
